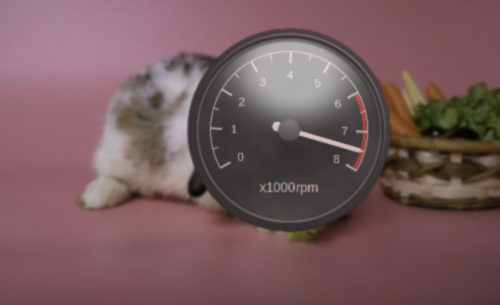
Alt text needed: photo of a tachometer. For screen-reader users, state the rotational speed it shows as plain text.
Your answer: 7500 rpm
